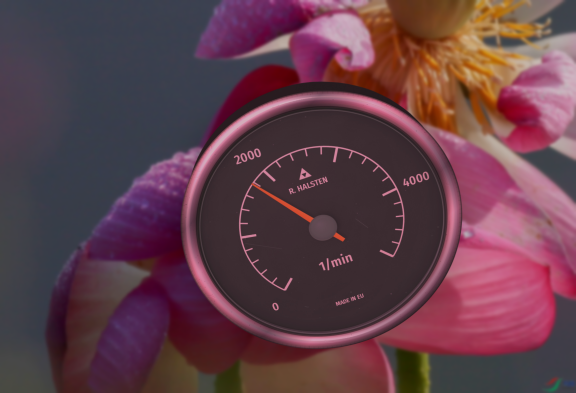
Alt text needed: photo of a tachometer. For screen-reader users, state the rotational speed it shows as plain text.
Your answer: 1800 rpm
